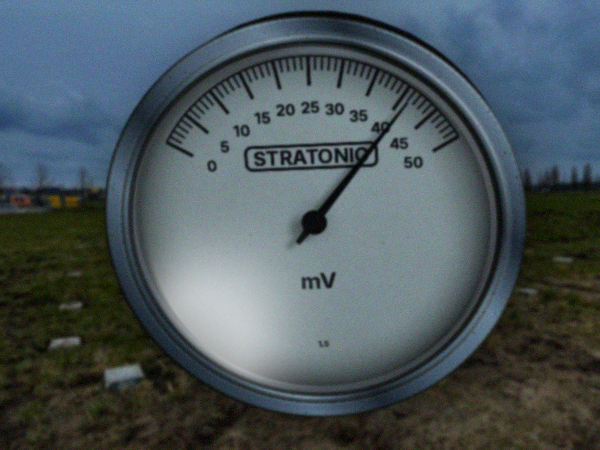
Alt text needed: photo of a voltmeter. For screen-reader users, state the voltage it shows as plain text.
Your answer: 41 mV
